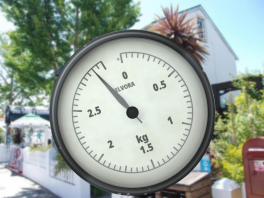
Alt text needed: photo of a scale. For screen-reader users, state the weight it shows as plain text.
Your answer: 2.9 kg
